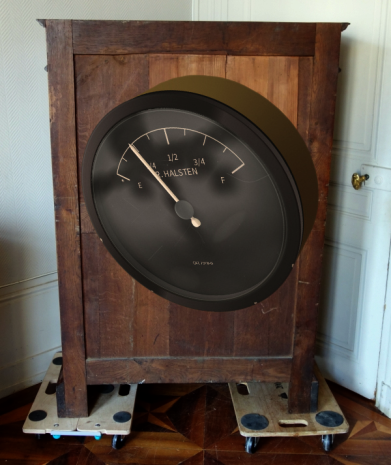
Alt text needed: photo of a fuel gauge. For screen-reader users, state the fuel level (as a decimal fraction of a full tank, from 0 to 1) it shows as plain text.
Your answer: 0.25
